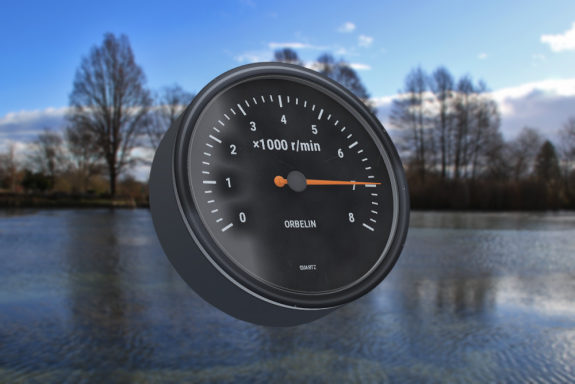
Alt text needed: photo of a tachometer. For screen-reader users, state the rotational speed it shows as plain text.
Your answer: 7000 rpm
